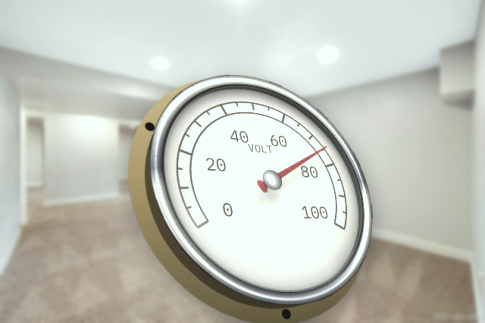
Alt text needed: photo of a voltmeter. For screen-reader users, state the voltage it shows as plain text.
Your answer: 75 V
